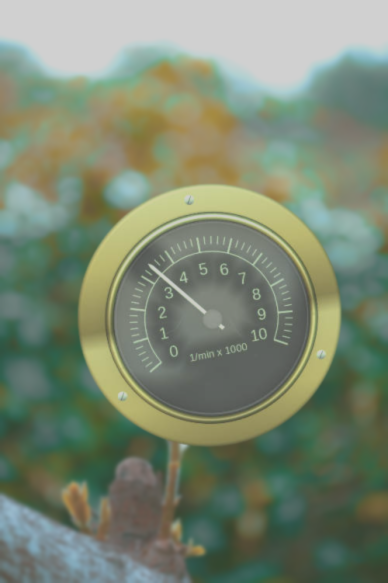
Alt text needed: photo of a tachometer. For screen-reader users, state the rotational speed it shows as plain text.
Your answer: 3400 rpm
